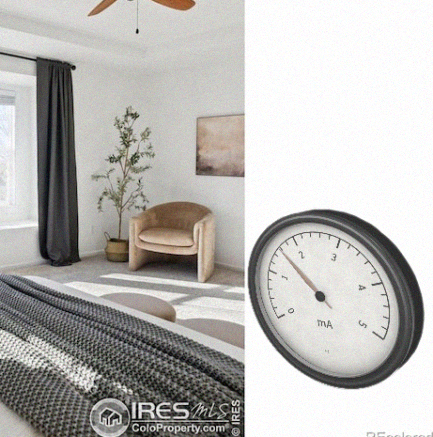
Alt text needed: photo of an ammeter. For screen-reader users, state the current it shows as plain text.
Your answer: 1.6 mA
